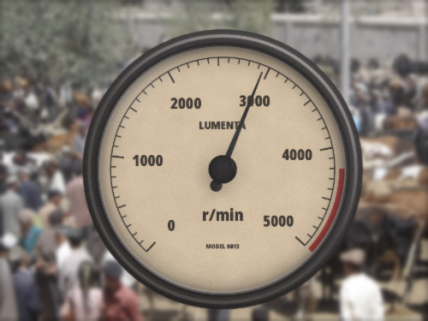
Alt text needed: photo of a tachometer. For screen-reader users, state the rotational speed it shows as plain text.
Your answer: 2950 rpm
